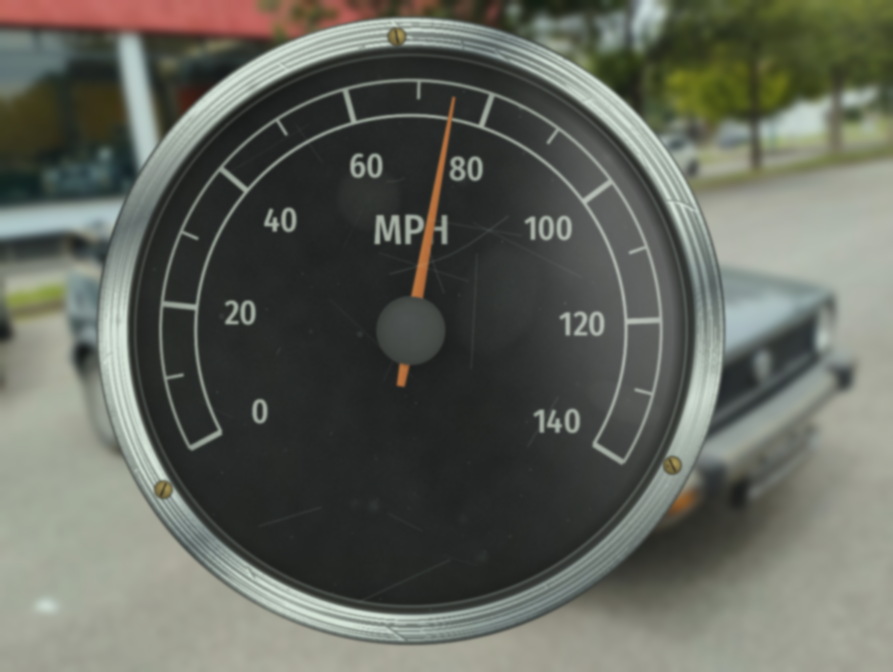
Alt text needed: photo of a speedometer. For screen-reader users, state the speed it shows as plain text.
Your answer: 75 mph
